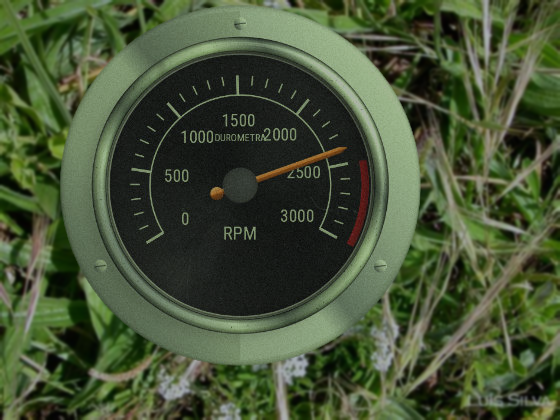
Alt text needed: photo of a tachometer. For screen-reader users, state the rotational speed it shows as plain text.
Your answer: 2400 rpm
